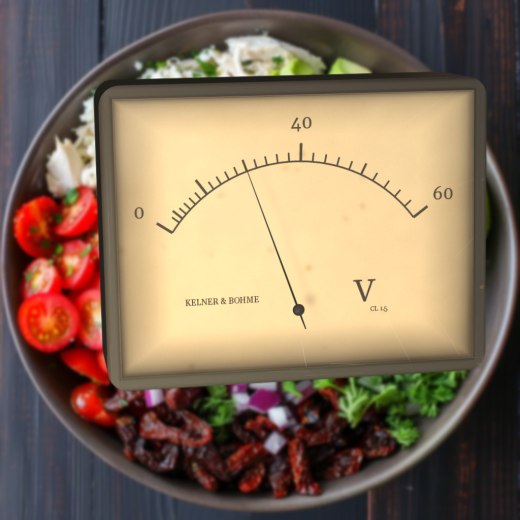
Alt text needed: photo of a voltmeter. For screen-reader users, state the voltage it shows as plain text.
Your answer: 30 V
